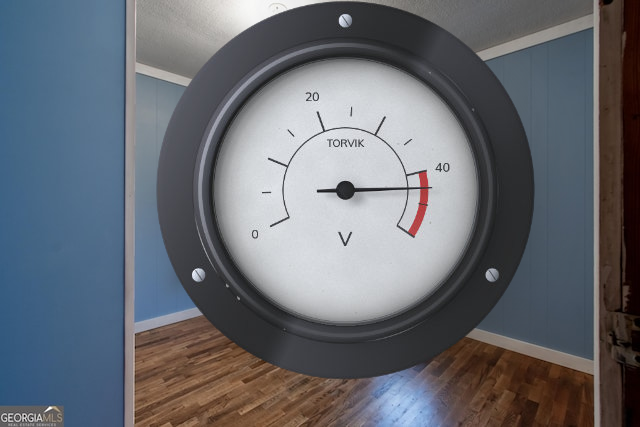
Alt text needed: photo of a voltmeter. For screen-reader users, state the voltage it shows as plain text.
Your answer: 42.5 V
